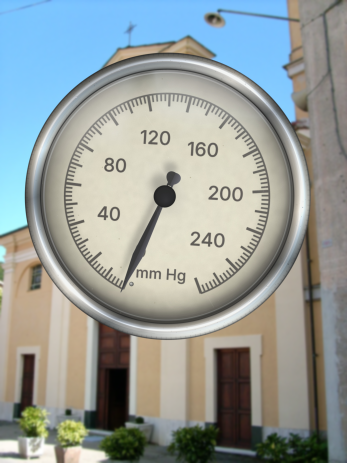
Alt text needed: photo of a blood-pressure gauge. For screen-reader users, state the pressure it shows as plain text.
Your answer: 0 mmHg
